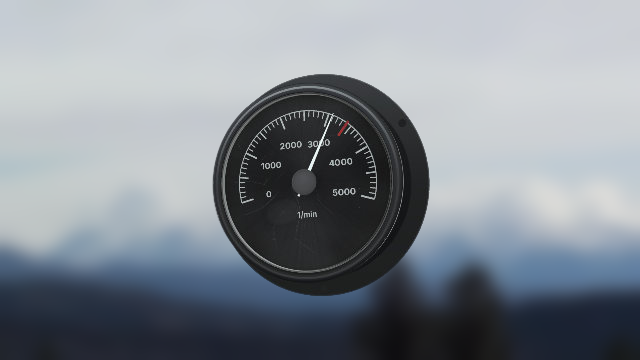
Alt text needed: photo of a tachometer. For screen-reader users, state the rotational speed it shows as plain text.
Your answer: 3100 rpm
